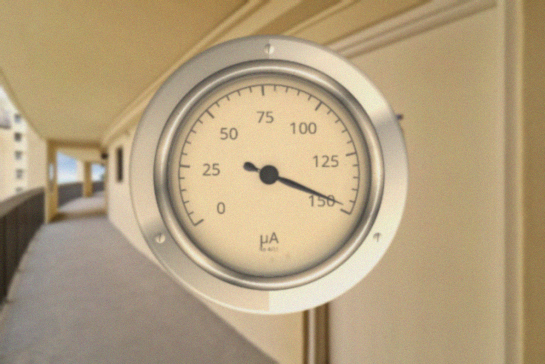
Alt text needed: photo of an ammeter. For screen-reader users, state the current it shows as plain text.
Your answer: 147.5 µA
